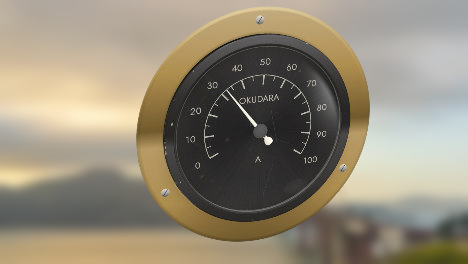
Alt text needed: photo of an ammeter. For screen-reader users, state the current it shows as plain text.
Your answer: 32.5 A
